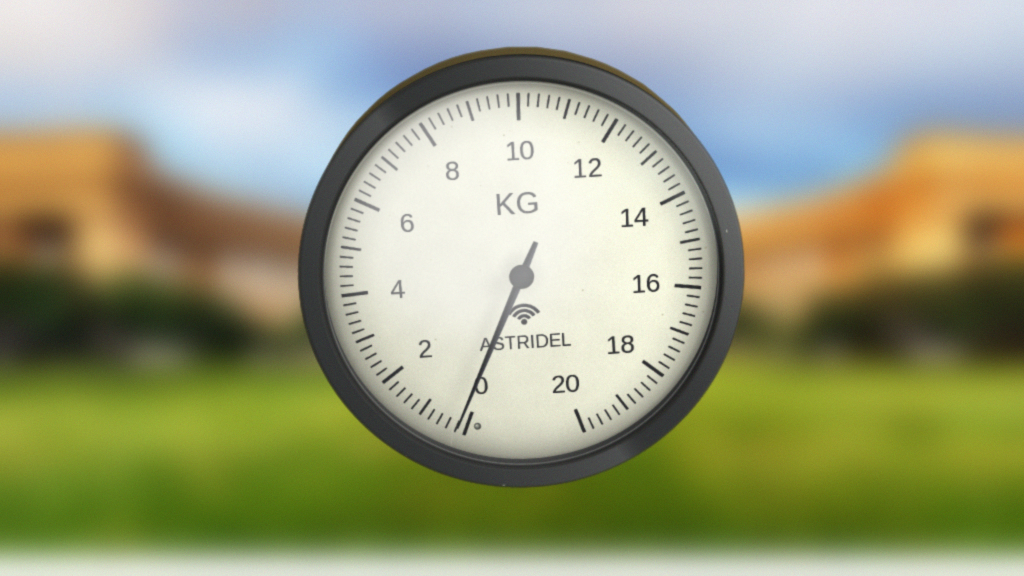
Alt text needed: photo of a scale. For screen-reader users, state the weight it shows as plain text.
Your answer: 0.2 kg
